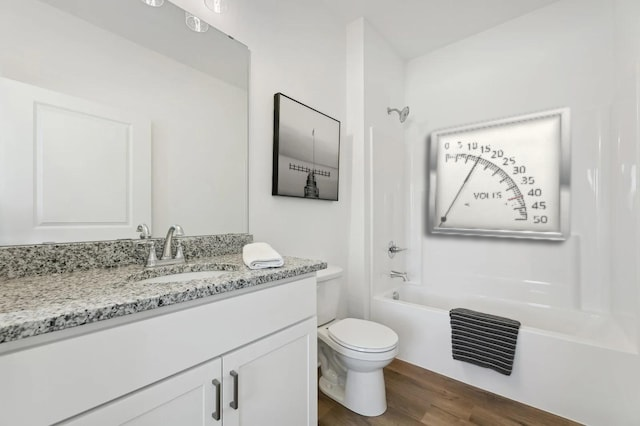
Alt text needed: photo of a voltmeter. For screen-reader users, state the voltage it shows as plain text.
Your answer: 15 V
